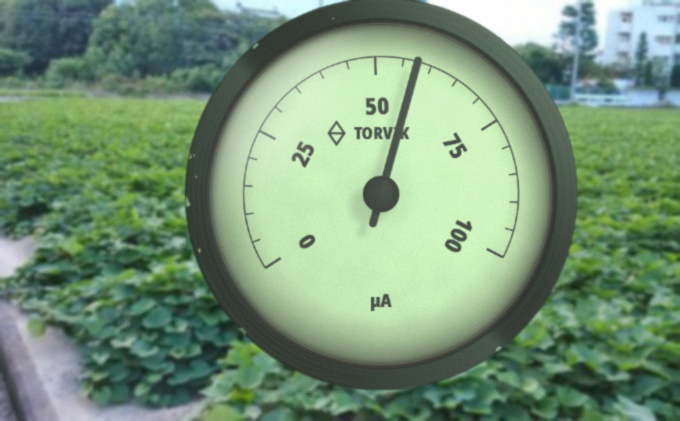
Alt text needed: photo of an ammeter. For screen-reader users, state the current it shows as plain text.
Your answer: 57.5 µA
